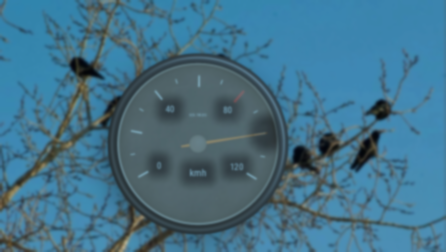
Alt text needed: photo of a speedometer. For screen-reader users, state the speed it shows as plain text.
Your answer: 100 km/h
